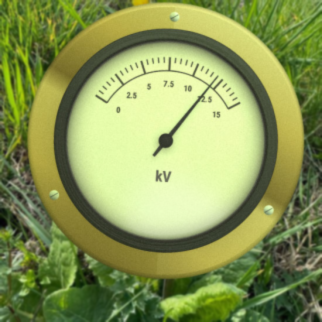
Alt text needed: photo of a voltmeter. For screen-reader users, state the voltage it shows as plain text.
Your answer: 12 kV
